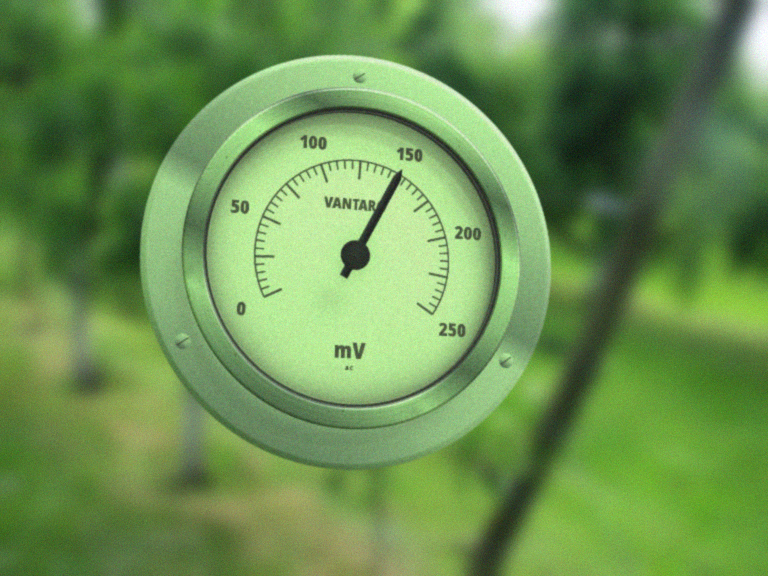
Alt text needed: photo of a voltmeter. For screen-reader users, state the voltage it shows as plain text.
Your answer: 150 mV
